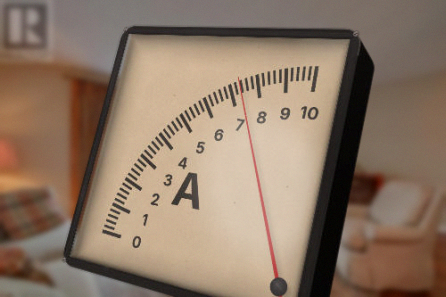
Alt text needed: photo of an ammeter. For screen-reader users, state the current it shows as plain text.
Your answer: 7.4 A
